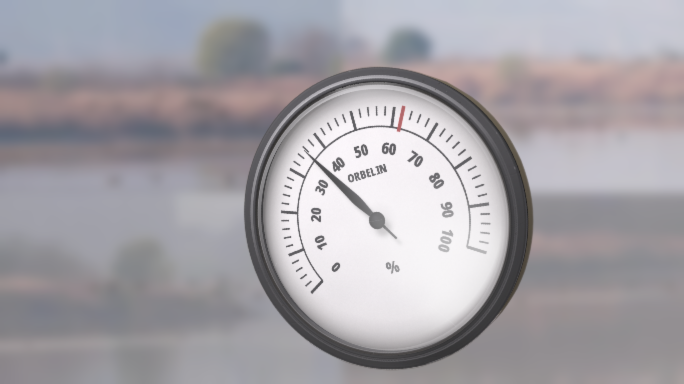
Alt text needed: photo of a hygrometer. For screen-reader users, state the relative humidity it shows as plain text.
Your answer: 36 %
